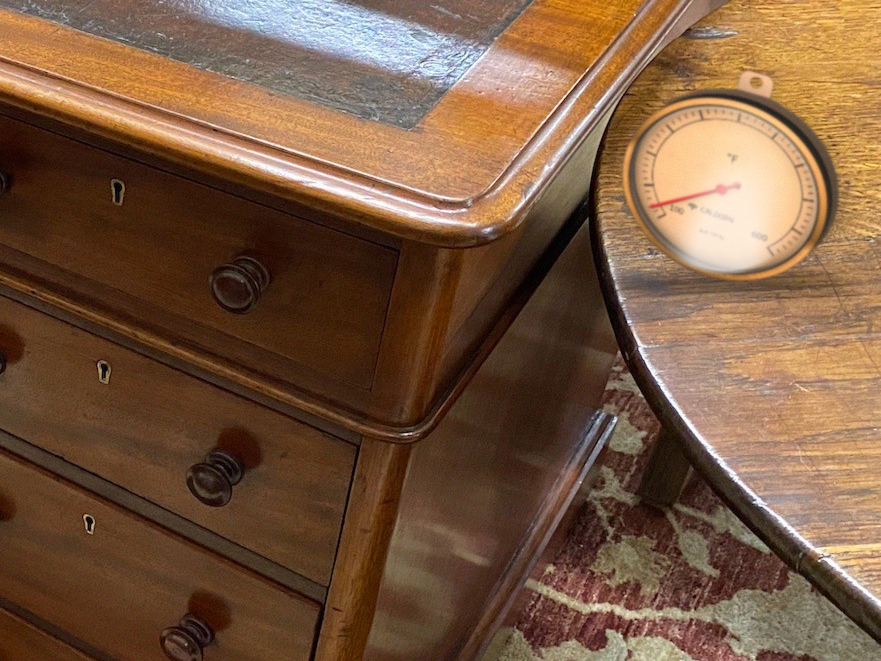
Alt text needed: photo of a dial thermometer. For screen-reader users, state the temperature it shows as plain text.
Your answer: 120 °F
